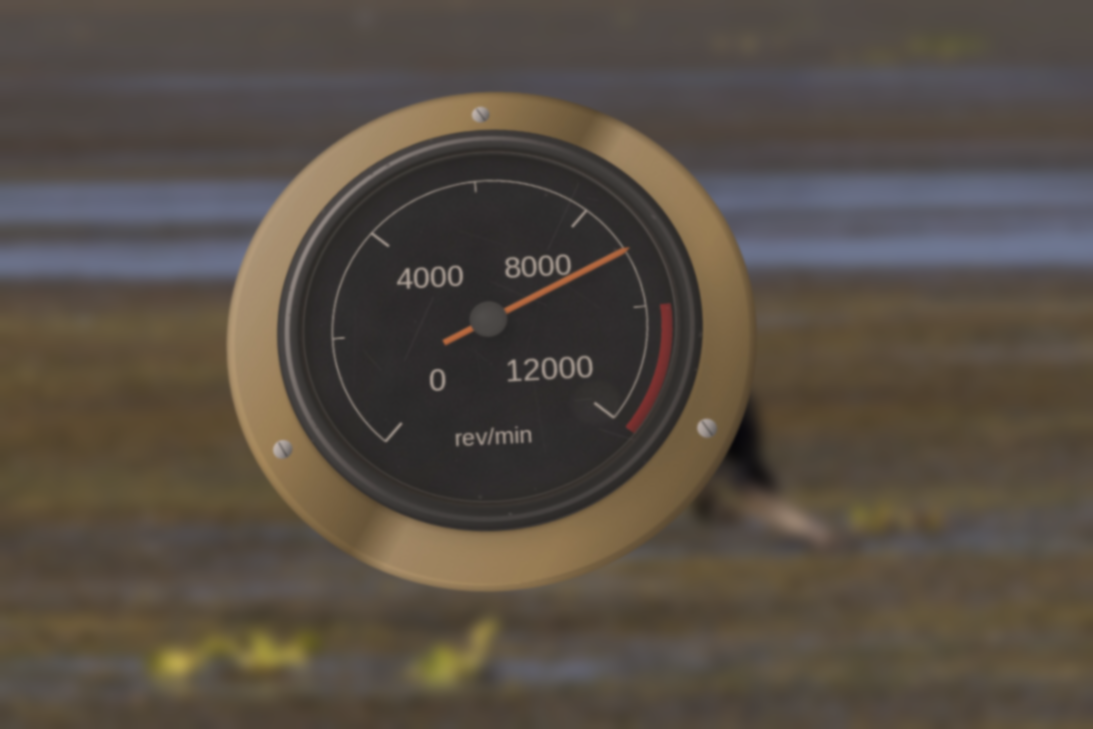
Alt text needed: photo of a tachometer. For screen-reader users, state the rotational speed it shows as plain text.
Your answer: 9000 rpm
